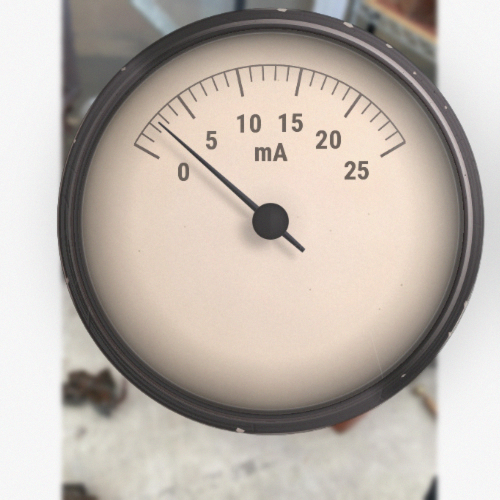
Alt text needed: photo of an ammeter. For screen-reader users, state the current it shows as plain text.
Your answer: 2.5 mA
